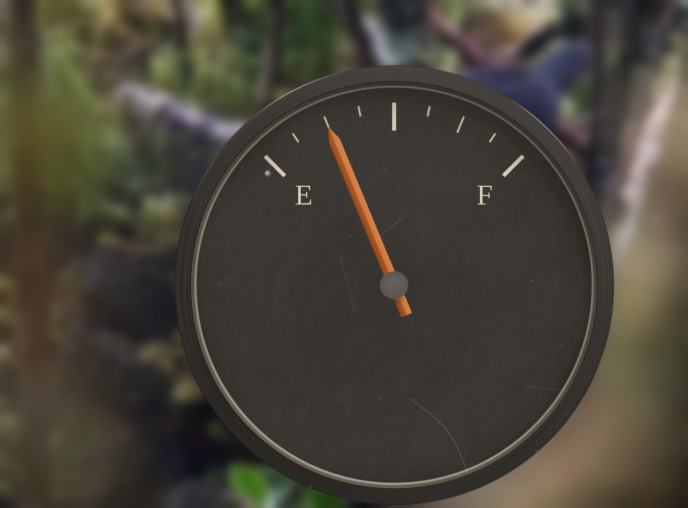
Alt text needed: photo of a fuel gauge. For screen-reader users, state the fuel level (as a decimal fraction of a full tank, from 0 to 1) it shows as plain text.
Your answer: 0.25
